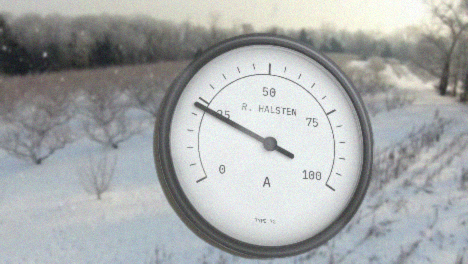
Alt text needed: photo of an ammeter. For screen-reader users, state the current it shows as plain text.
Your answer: 22.5 A
